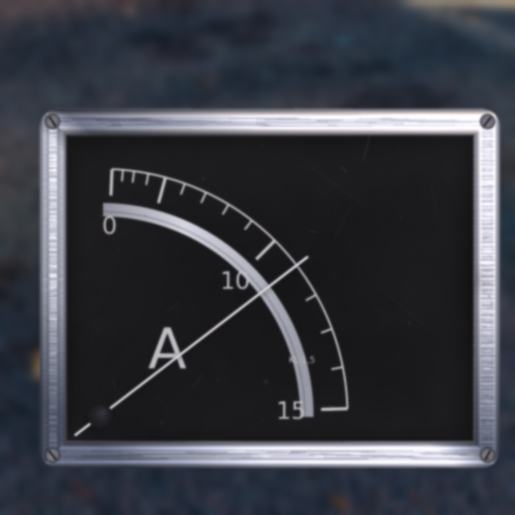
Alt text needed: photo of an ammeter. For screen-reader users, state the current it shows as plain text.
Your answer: 11 A
